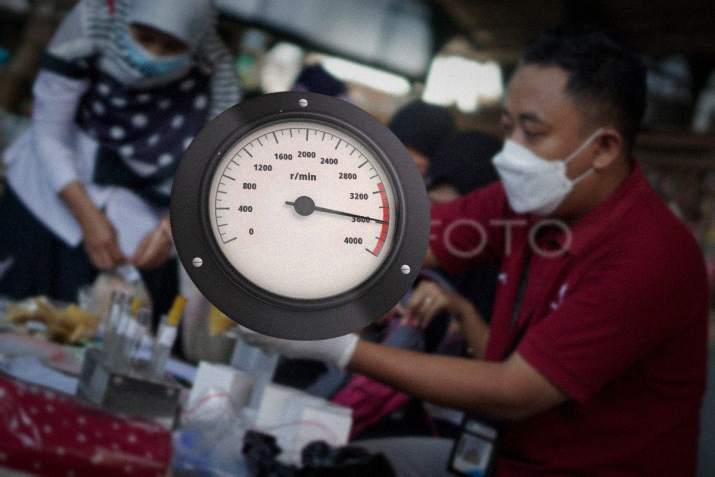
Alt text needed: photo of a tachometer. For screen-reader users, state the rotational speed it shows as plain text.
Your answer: 3600 rpm
